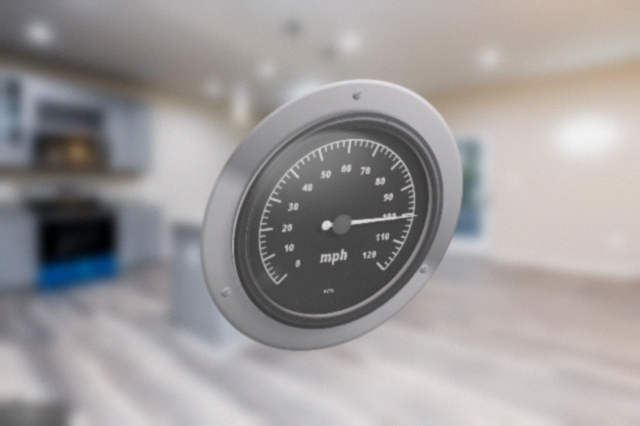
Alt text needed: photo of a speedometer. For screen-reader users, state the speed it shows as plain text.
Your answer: 100 mph
